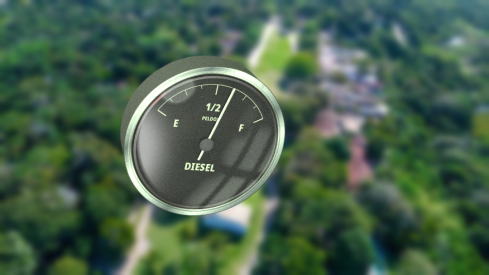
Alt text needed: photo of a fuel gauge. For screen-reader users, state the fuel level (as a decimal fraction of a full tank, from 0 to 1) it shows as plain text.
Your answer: 0.625
